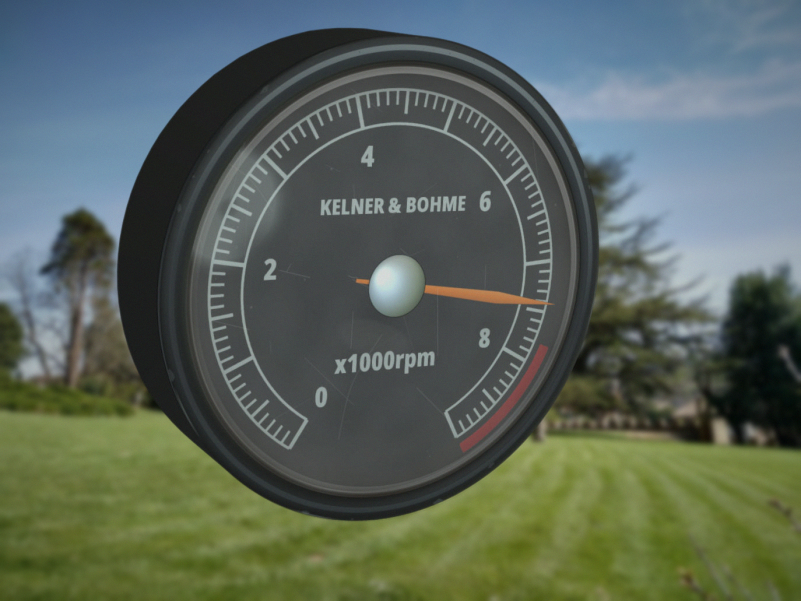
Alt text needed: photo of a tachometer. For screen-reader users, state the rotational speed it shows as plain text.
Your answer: 7400 rpm
